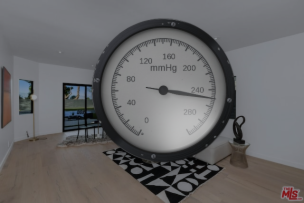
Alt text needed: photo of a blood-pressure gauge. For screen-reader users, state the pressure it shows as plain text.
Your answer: 250 mmHg
